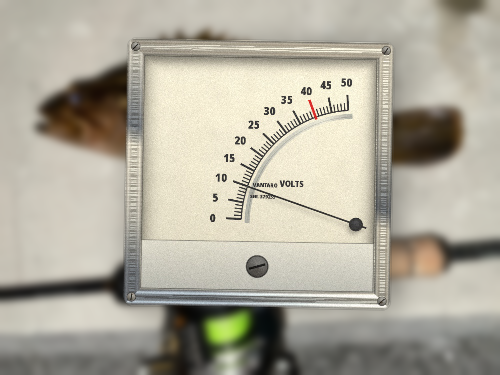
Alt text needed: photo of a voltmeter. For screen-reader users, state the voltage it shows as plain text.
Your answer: 10 V
